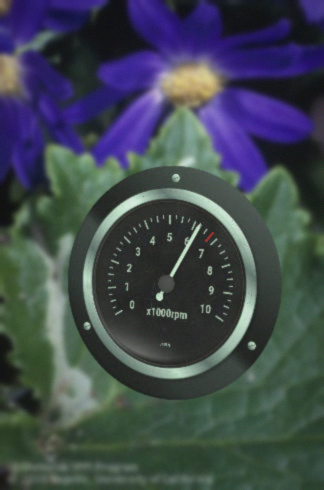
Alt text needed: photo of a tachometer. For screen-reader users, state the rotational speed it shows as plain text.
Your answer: 6250 rpm
